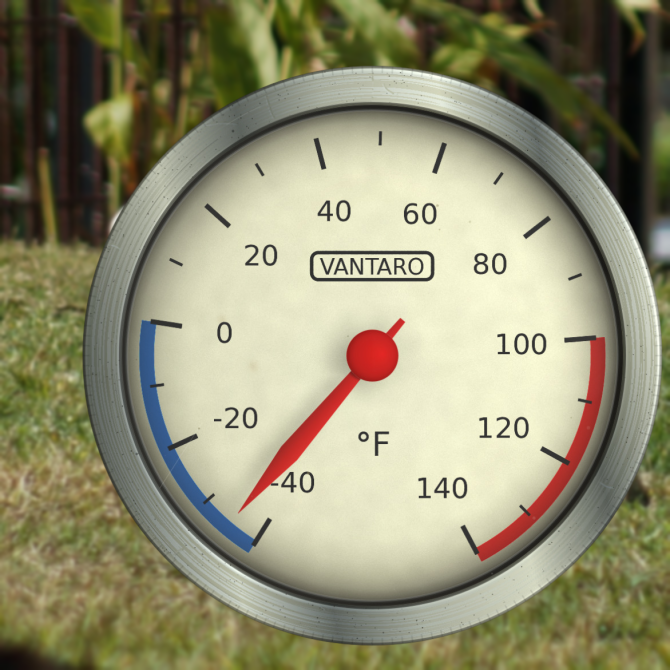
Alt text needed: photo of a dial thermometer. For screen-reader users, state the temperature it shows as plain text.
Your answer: -35 °F
